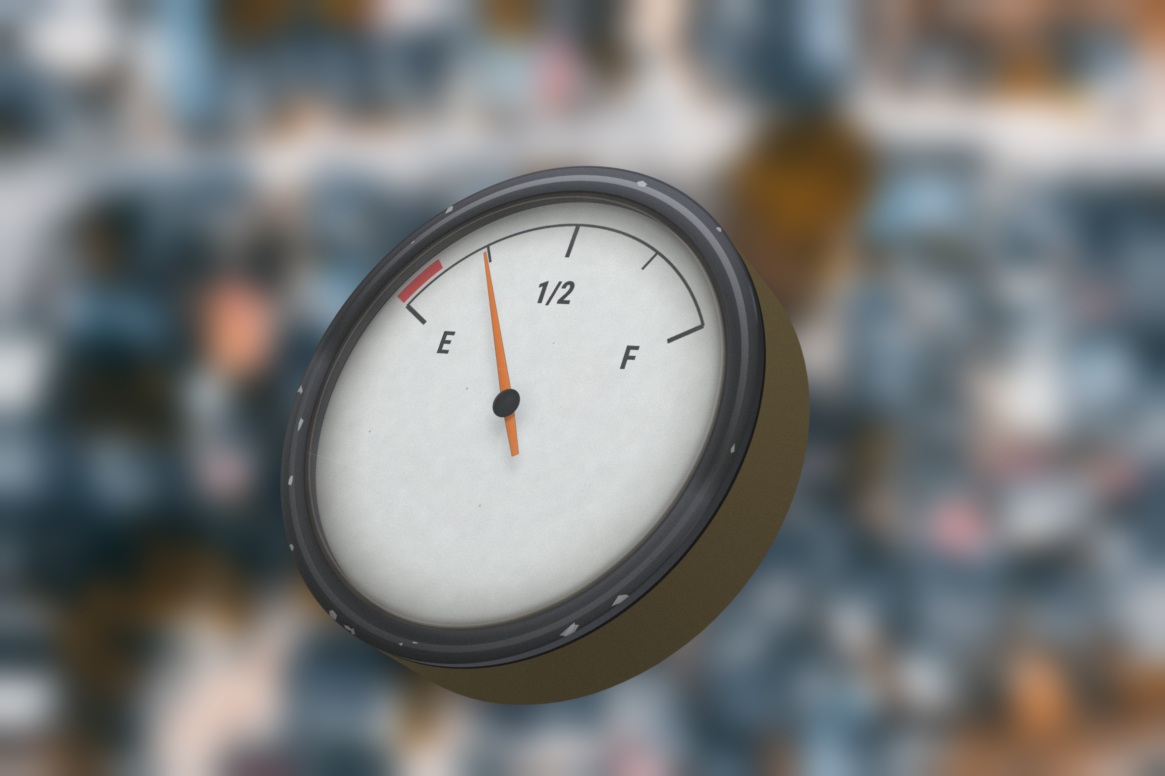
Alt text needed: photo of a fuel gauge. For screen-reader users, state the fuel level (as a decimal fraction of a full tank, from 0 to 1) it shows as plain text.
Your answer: 0.25
